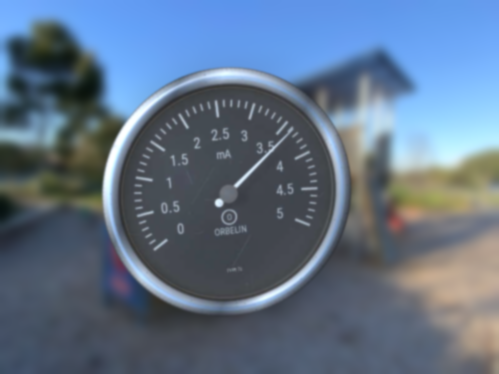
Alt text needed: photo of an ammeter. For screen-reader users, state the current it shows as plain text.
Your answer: 3.6 mA
